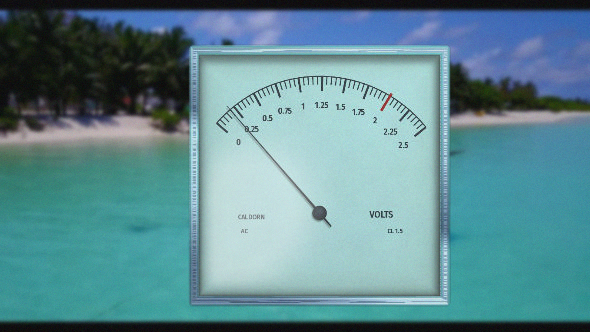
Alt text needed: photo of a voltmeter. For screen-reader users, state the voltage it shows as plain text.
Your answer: 0.2 V
